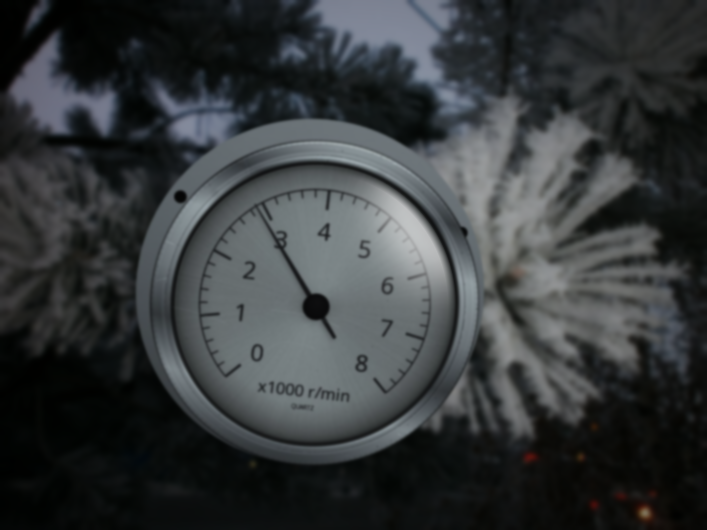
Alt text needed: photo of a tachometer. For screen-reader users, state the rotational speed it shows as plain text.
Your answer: 2900 rpm
